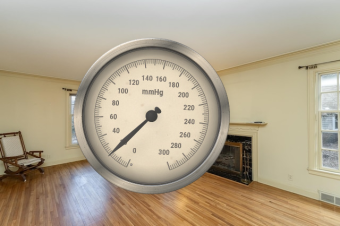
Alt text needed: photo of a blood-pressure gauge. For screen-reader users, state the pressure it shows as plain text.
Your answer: 20 mmHg
